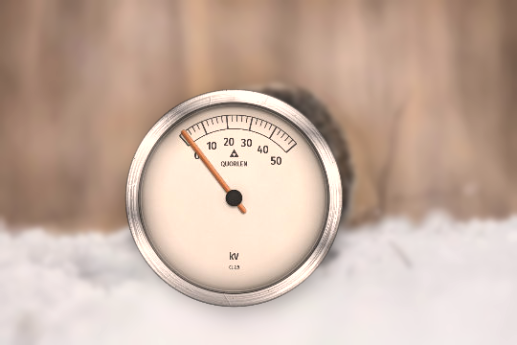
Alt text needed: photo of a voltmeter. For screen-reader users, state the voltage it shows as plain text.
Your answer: 2 kV
